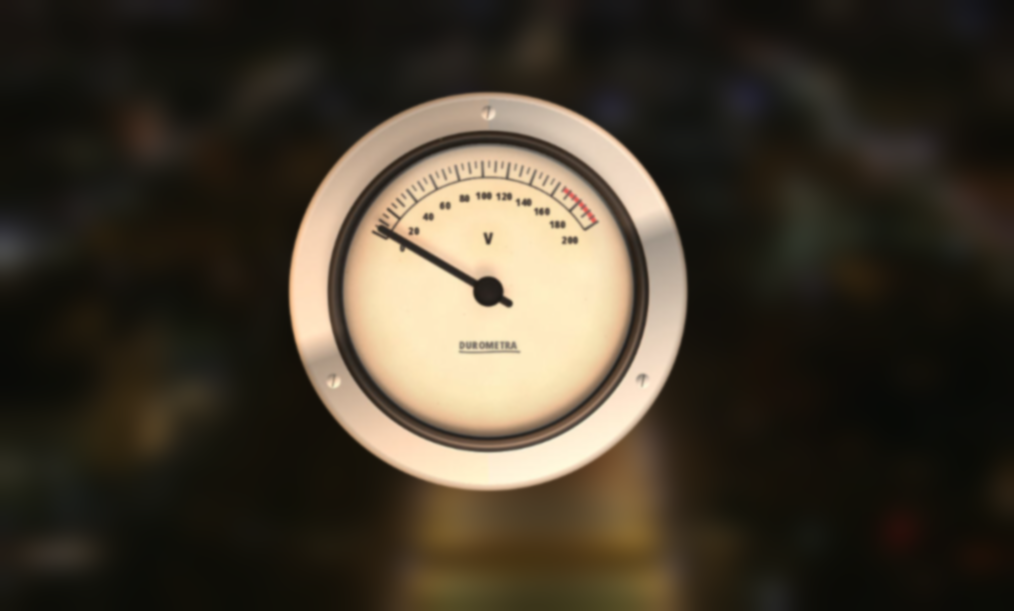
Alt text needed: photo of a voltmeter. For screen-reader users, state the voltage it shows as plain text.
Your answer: 5 V
